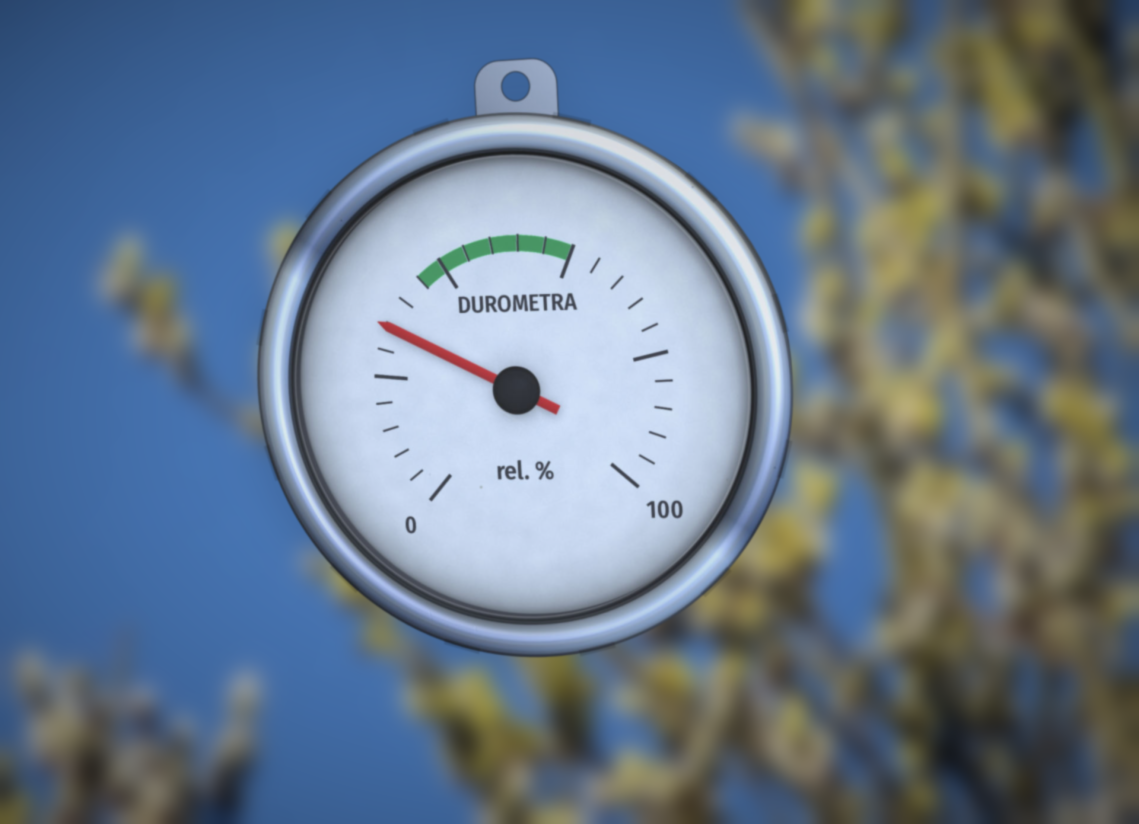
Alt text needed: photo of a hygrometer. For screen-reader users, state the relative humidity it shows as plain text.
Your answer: 28 %
